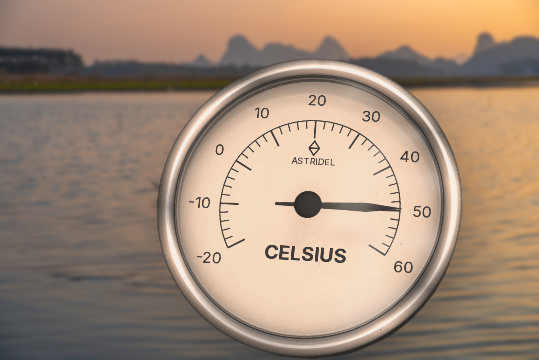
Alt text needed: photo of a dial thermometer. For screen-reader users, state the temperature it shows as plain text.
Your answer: 50 °C
